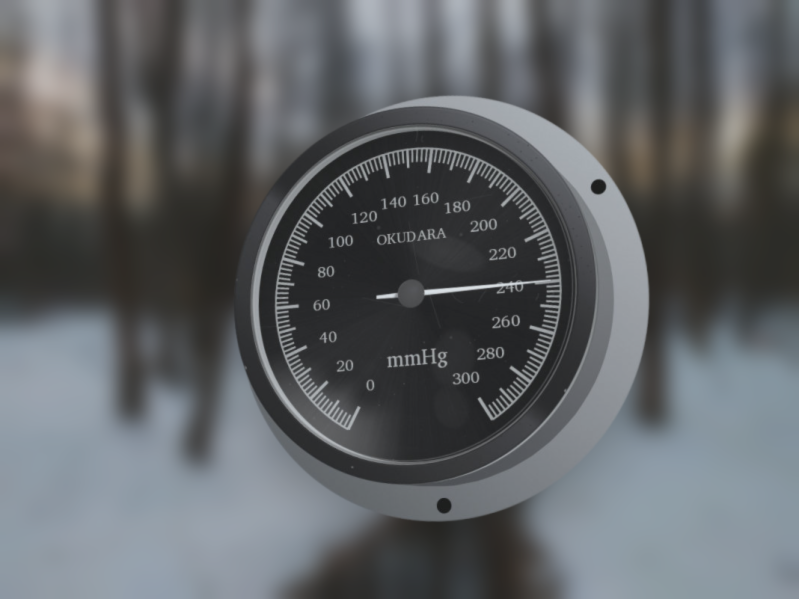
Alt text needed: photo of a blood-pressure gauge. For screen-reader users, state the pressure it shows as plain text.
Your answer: 240 mmHg
